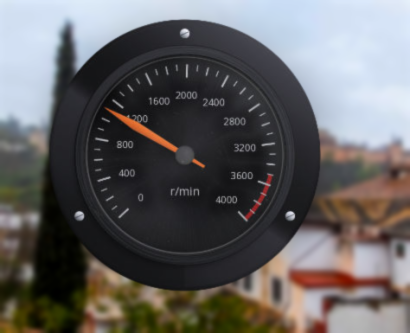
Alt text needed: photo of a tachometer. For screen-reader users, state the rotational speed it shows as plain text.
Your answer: 1100 rpm
